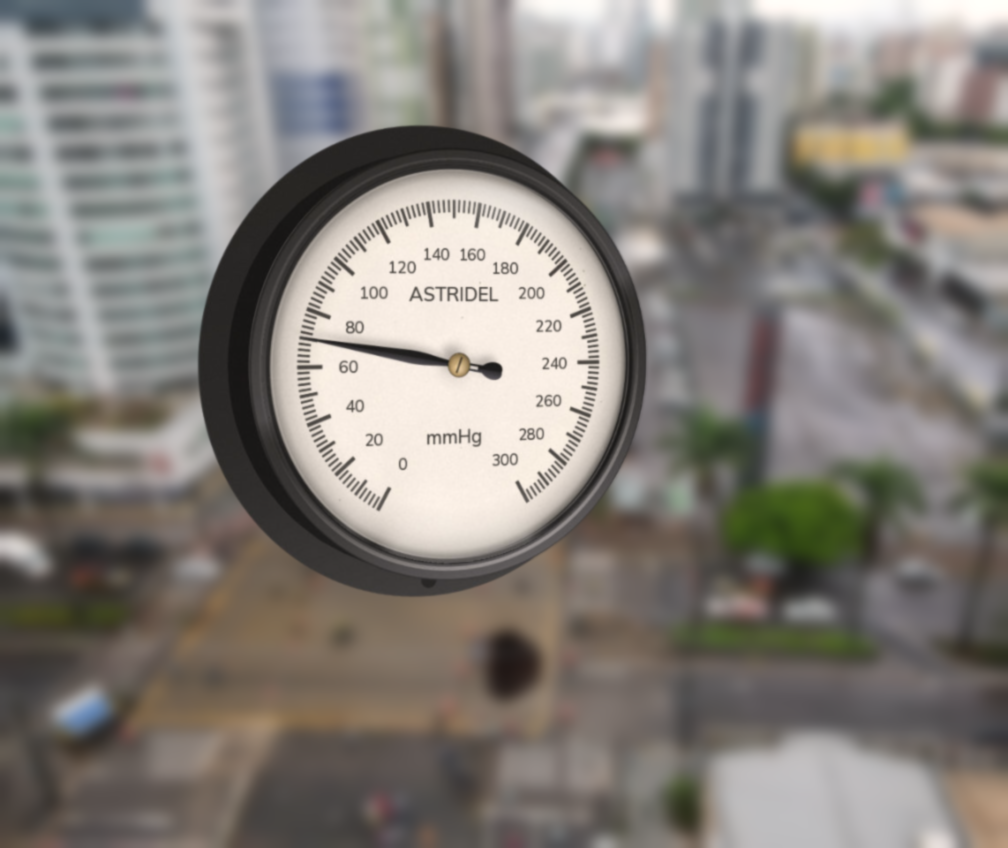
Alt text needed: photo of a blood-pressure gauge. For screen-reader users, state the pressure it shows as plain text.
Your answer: 70 mmHg
